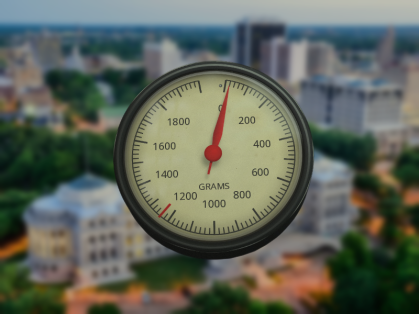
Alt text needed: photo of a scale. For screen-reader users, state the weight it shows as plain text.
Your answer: 20 g
